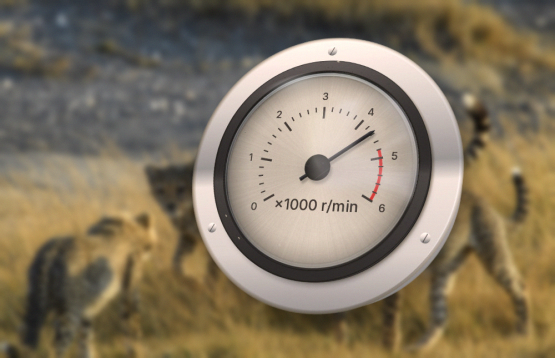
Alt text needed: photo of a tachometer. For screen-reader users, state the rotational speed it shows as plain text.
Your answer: 4400 rpm
